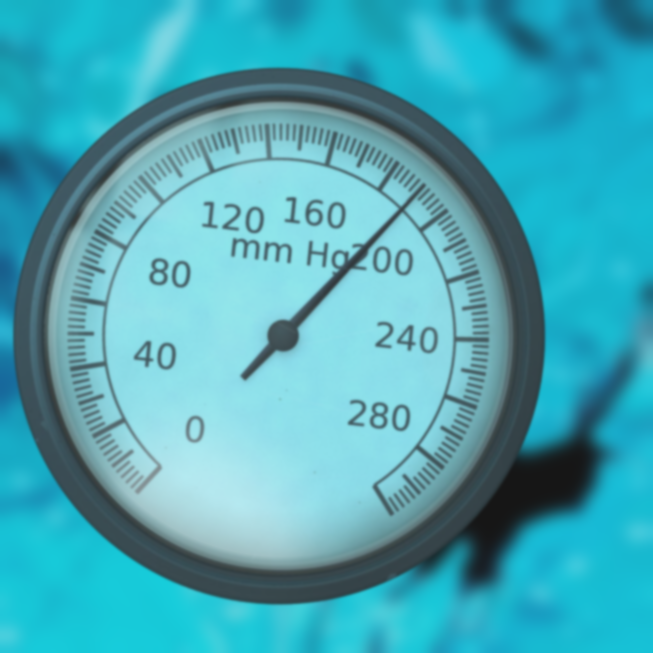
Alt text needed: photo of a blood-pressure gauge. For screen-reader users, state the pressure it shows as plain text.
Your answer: 190 mmHg
